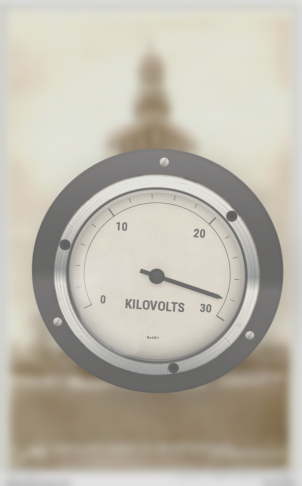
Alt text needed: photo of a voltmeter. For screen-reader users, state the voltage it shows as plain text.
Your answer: 28 kV
